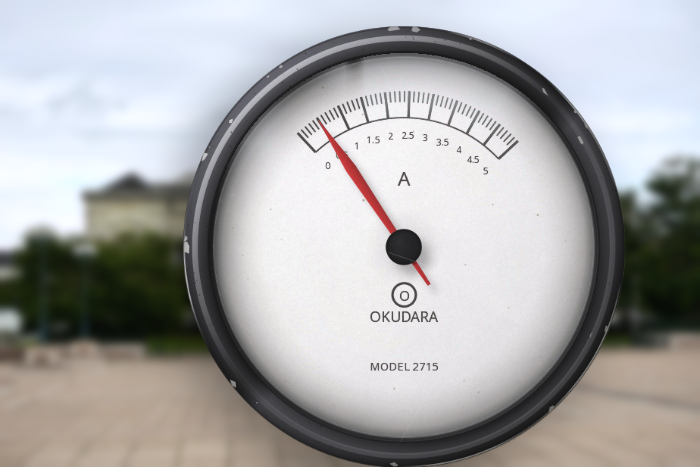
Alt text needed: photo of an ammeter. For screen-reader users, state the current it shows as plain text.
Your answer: 0.5 A
